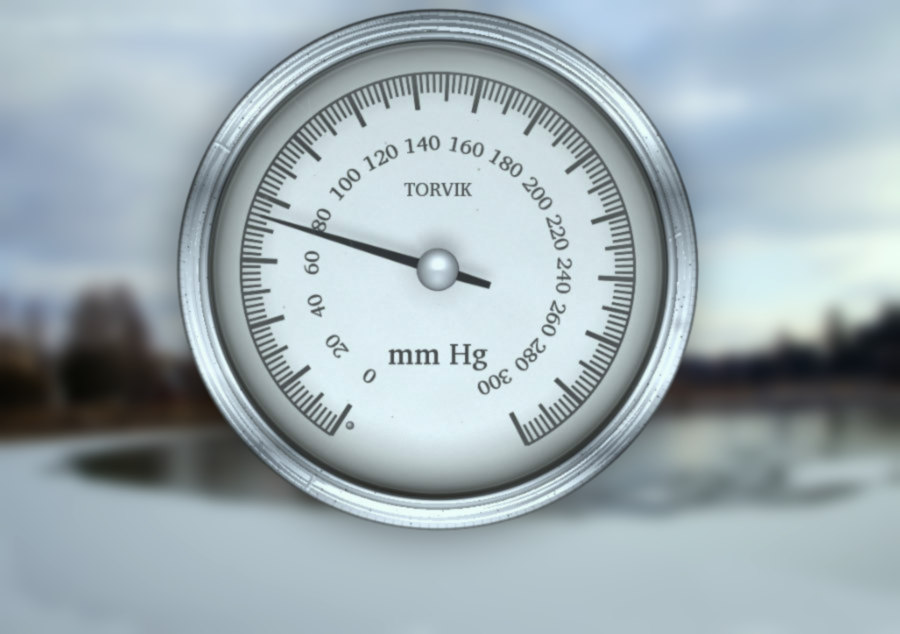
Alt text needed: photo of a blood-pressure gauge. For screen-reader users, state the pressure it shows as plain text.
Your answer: 74 mmHg
